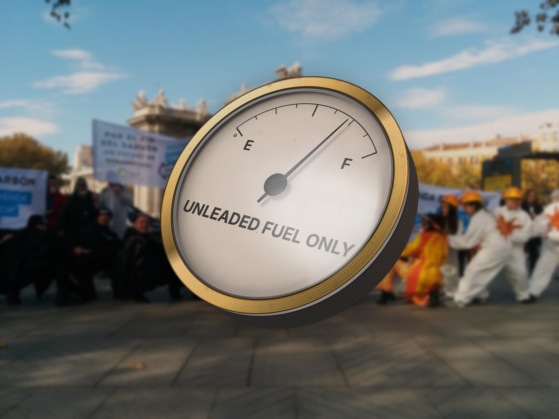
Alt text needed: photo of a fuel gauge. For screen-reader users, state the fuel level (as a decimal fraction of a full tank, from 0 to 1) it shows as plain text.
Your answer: 0.75
